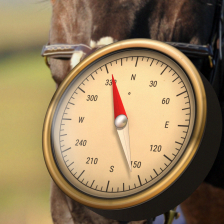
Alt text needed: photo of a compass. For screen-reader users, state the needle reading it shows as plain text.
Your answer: 335 °
